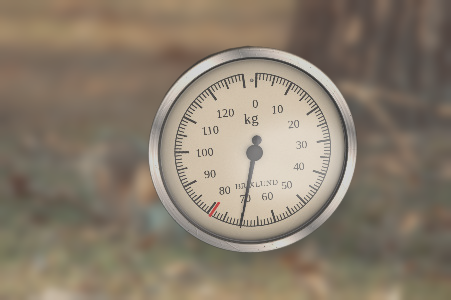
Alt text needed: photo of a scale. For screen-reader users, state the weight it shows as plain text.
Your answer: 70 kg
